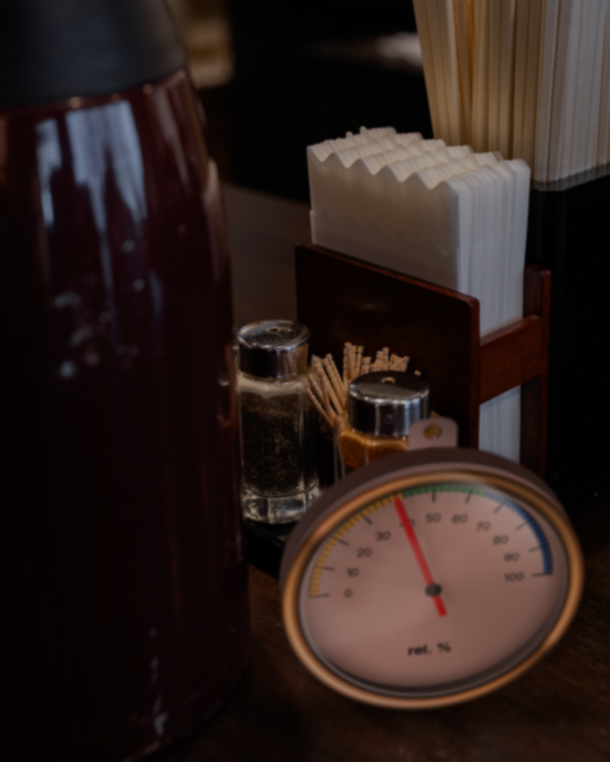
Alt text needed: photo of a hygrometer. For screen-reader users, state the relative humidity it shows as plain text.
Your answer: 40 %
